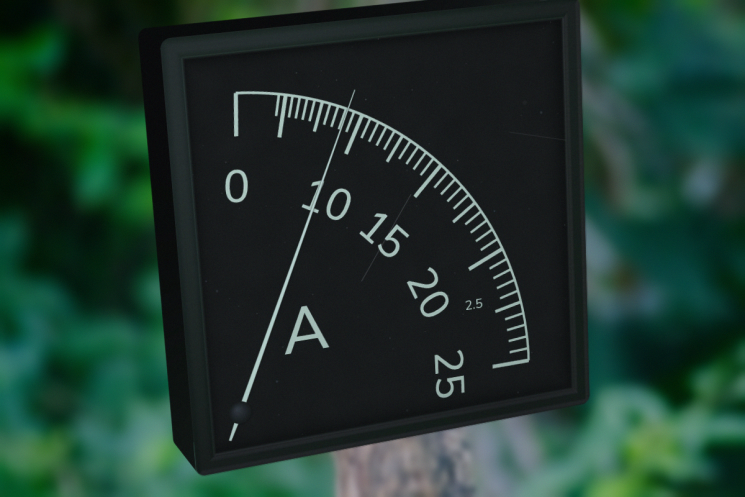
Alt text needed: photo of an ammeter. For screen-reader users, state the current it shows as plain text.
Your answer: 9 A
